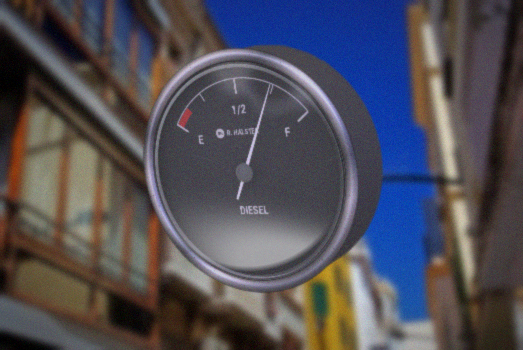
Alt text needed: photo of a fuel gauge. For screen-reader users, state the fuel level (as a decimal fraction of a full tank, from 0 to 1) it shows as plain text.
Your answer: 0.75
